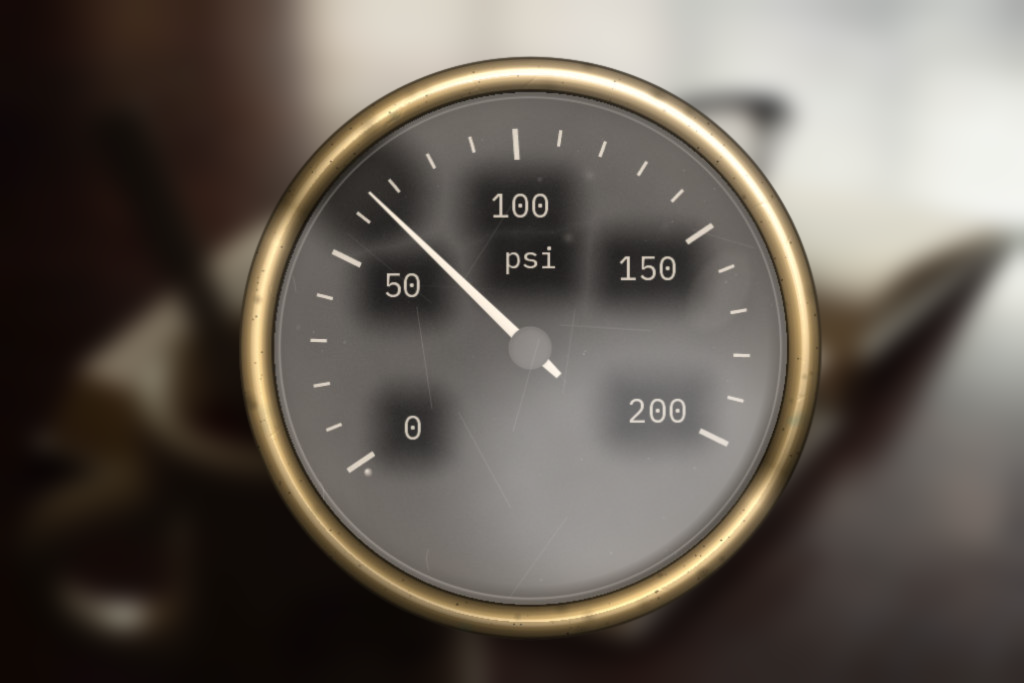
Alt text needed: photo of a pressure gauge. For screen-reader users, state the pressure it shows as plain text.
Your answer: 65 psi
